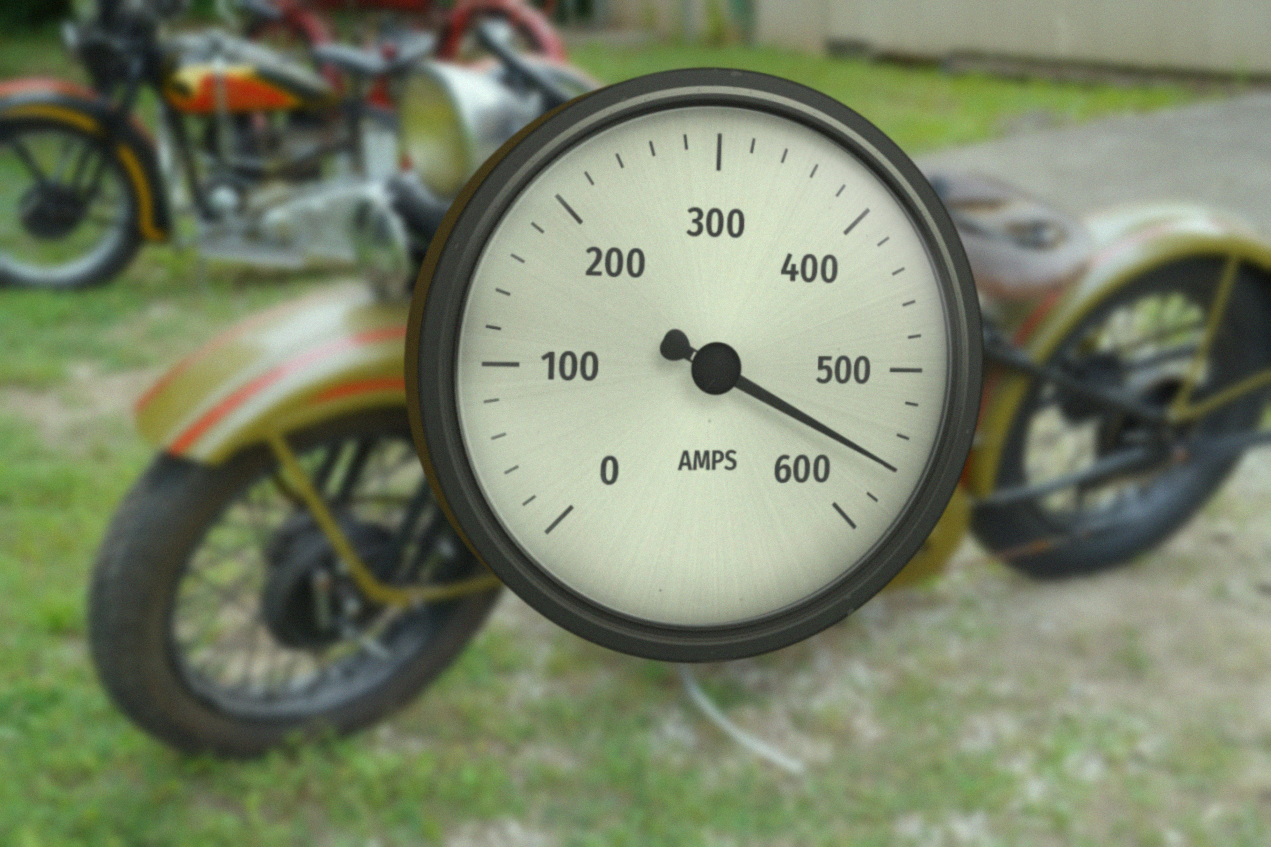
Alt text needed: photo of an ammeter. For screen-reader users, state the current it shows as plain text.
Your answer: 560 A
